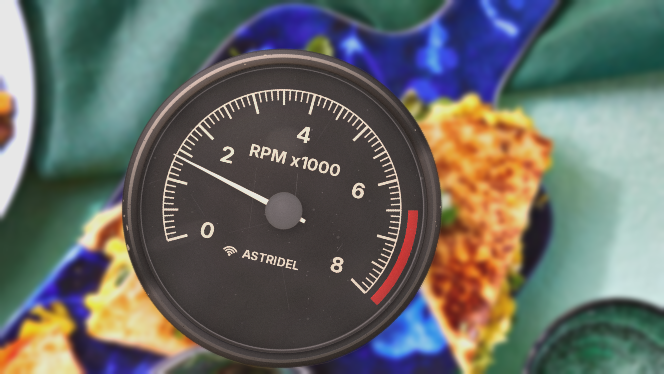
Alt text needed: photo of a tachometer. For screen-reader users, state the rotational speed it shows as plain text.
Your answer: 1400 rpm
